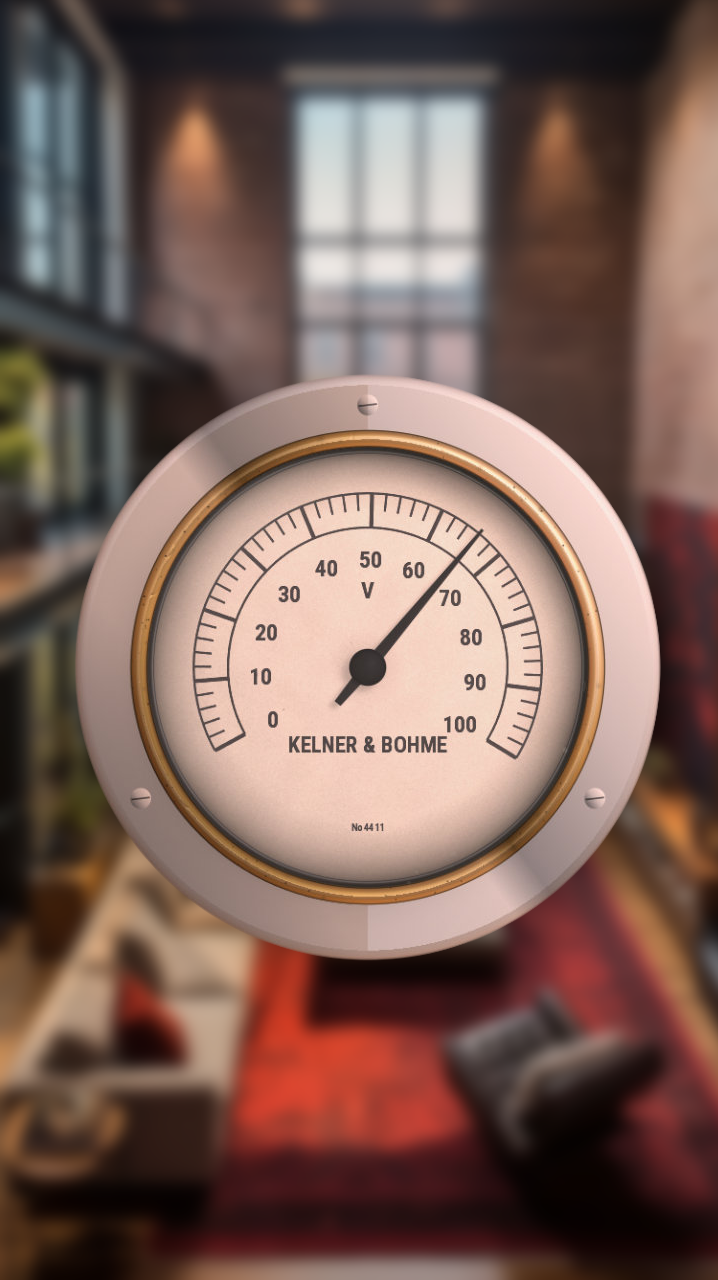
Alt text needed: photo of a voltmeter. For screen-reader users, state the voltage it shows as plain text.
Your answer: 66 V
